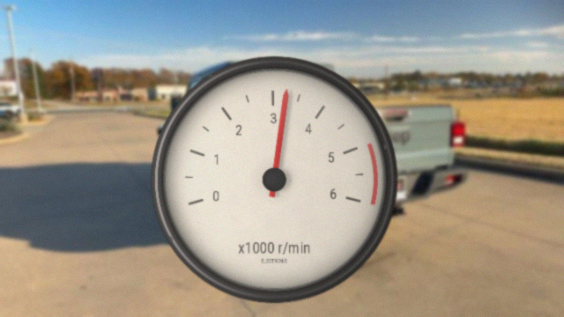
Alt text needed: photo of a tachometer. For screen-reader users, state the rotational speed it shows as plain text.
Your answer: 3250 rpm
